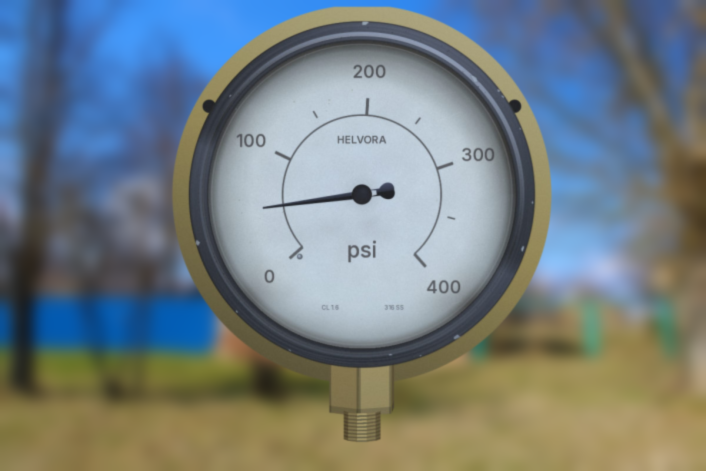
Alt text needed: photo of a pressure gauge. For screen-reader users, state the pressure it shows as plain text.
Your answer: 50 psi
